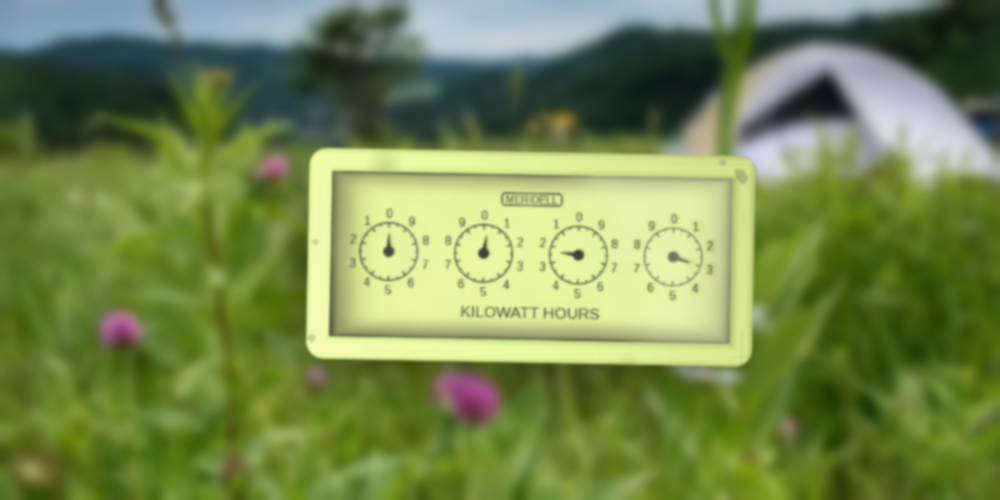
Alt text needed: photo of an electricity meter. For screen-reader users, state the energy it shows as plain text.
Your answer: 23 kWh
